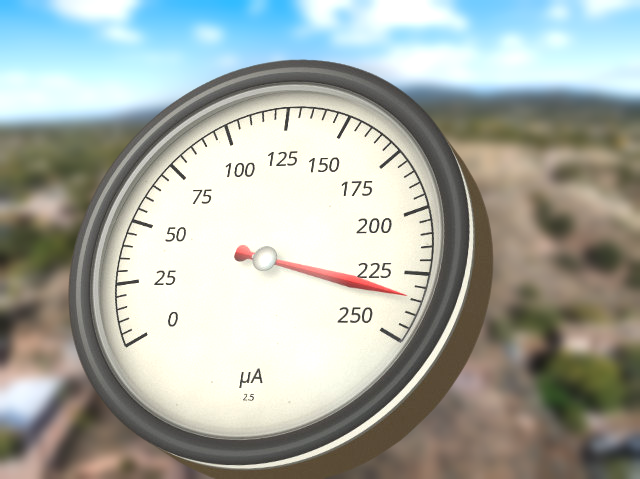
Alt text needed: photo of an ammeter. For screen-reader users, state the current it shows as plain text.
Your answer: 235 µA
